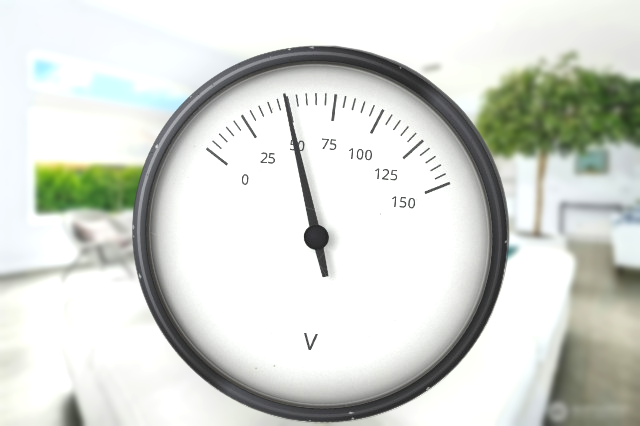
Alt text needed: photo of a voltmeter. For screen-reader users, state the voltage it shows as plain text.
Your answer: 50 V
